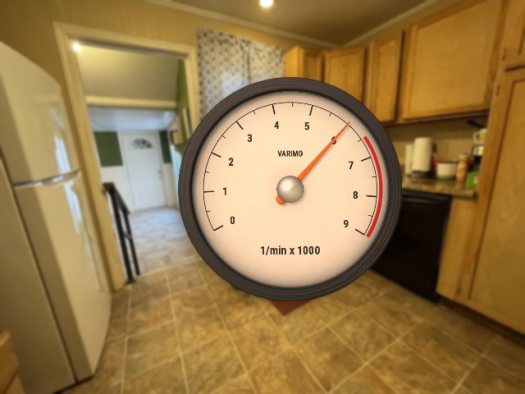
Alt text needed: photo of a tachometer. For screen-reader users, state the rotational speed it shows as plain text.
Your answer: 6000 rpm
